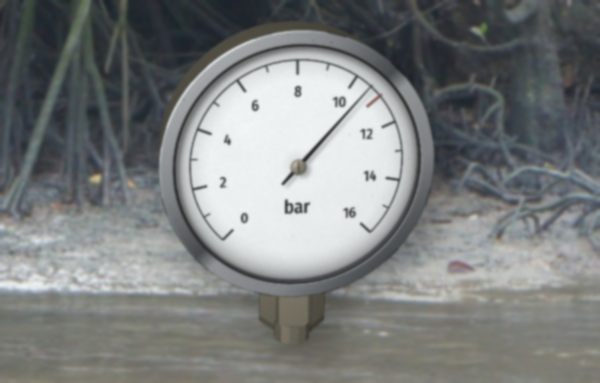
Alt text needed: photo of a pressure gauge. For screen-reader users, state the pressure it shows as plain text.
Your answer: 10.5 bar
